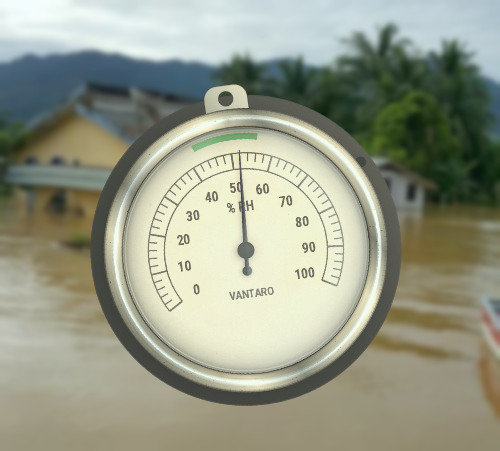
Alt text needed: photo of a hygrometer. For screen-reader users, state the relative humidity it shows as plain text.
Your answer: 52 %
